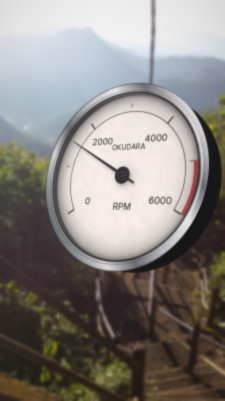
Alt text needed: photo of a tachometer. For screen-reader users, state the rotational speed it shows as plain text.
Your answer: 1500 rpm
